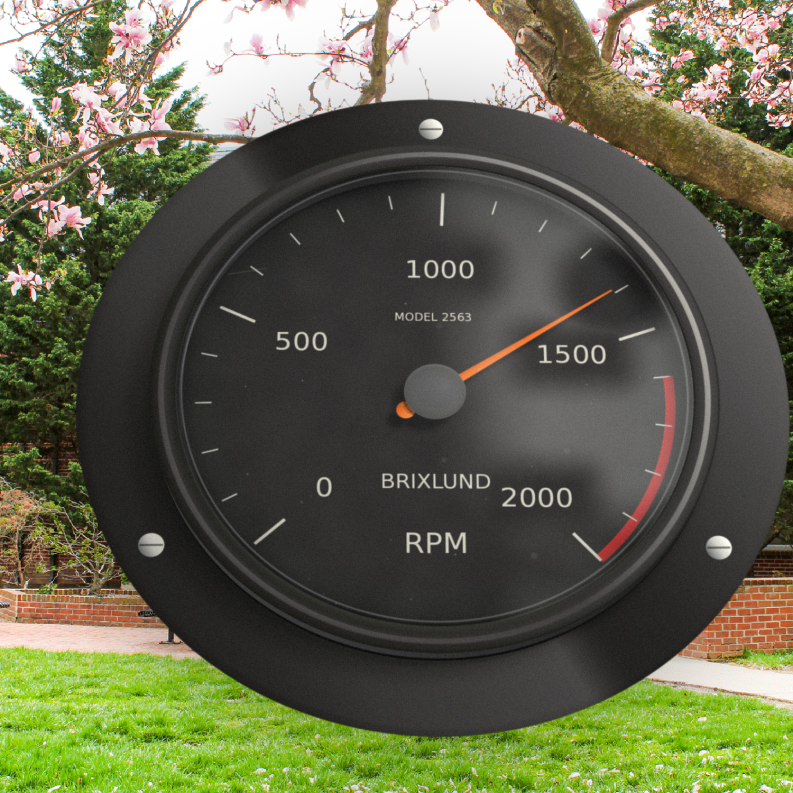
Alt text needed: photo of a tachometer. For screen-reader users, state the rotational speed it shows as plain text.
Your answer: 1400 rpm
